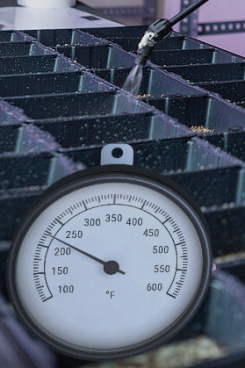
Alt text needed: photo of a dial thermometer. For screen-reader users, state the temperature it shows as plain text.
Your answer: 225 °F
